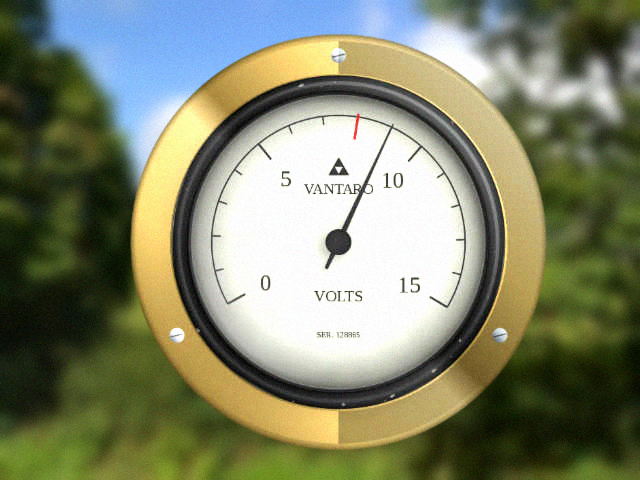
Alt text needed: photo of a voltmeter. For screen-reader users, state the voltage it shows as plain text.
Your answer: 9 V
